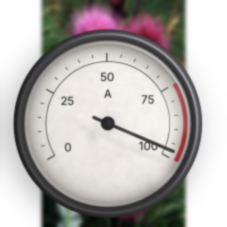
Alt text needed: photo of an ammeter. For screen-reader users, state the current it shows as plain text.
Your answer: 97.5 A
